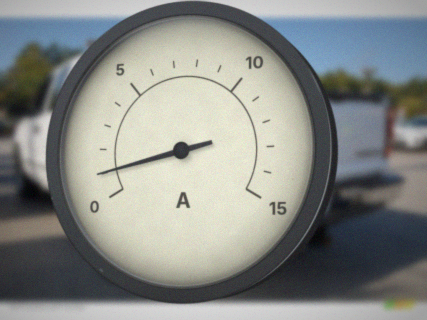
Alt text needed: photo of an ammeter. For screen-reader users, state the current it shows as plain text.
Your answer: 1 A
